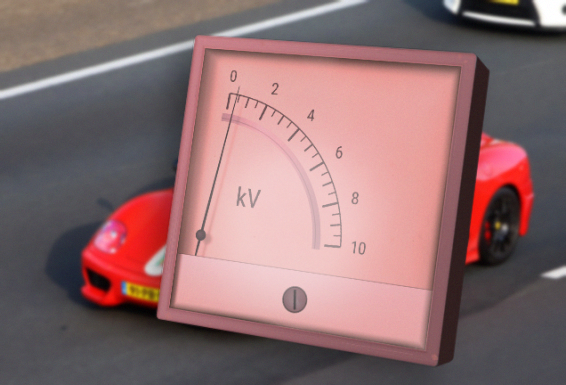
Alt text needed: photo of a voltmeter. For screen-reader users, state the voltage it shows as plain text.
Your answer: 0.5 kV
